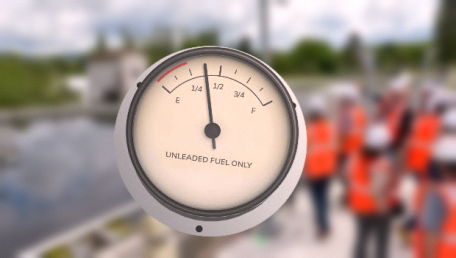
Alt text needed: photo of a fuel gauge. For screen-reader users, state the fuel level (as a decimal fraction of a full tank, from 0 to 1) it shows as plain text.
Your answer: 0.375
